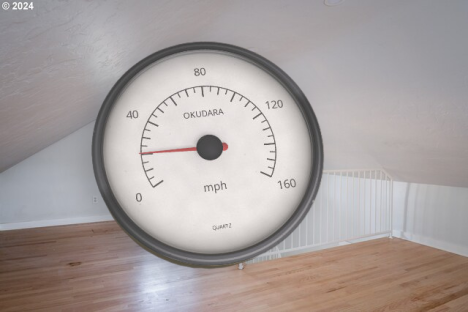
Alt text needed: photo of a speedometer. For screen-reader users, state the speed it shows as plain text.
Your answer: 20 mph
